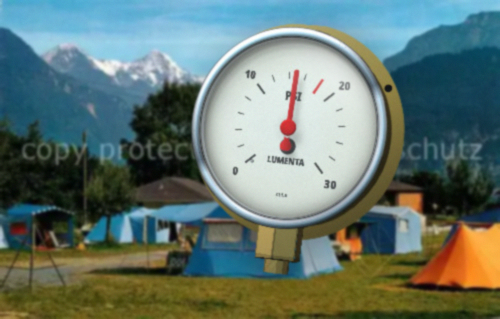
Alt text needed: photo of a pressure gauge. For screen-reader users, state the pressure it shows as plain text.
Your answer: 15 psi
